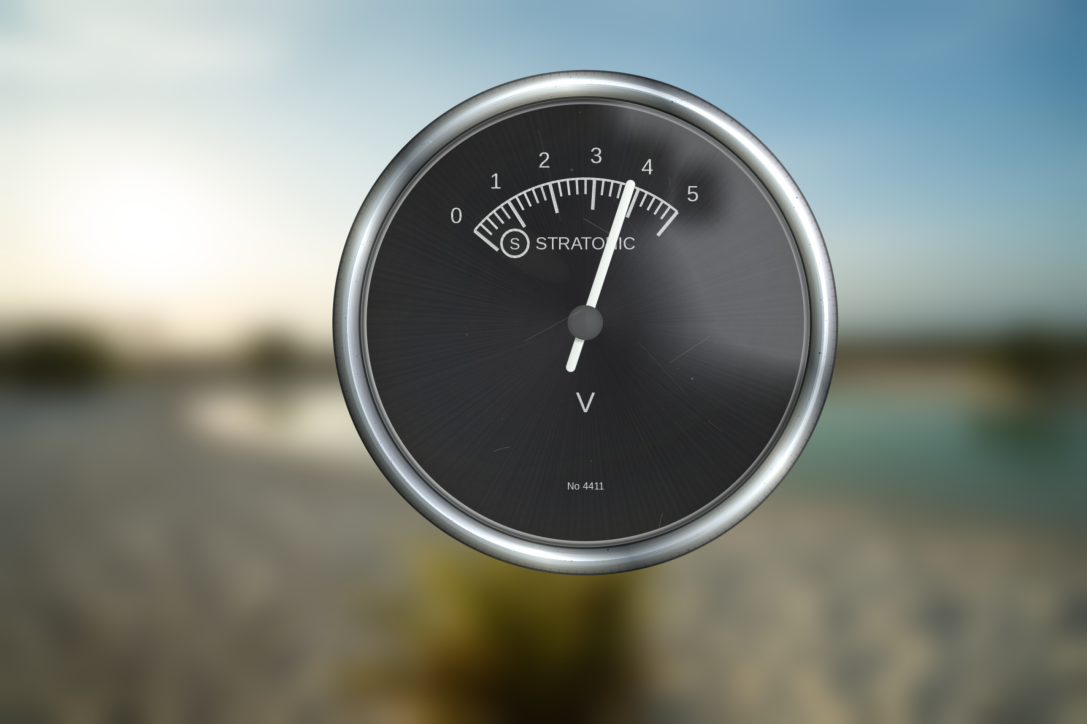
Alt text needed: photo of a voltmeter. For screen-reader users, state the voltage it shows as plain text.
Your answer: 3.8 V
